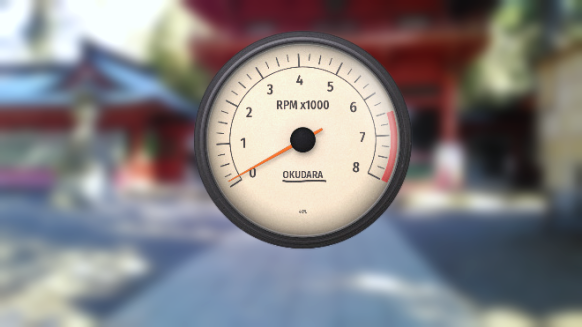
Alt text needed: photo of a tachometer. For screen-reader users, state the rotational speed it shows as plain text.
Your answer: 125 rpm
